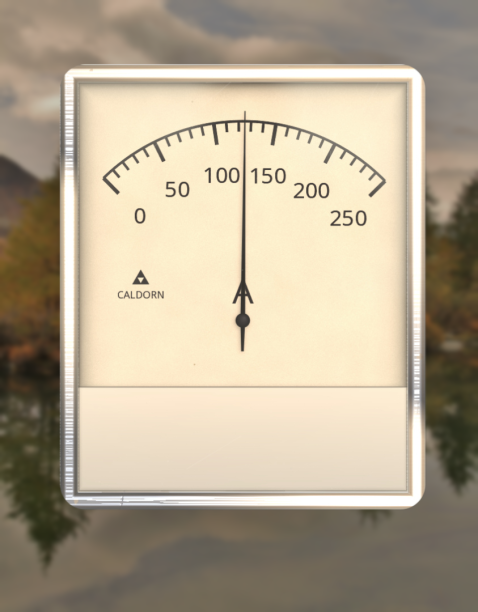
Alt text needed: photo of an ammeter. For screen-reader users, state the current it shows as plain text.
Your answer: 125 A
